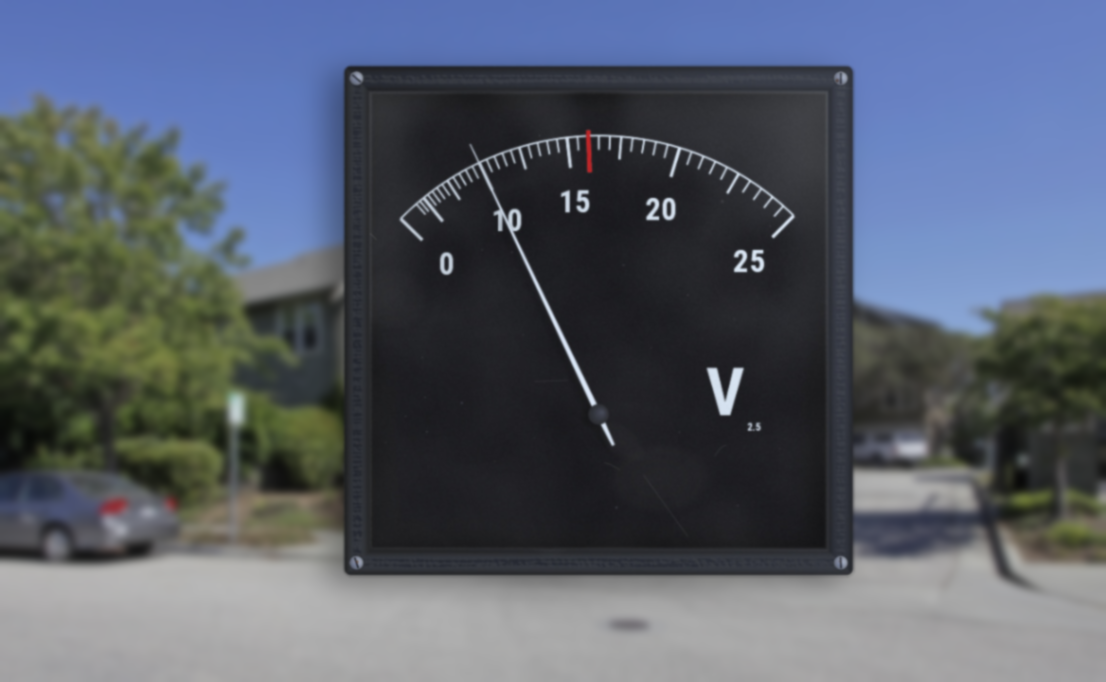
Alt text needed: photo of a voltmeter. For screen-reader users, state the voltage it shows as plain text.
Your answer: 10 V
